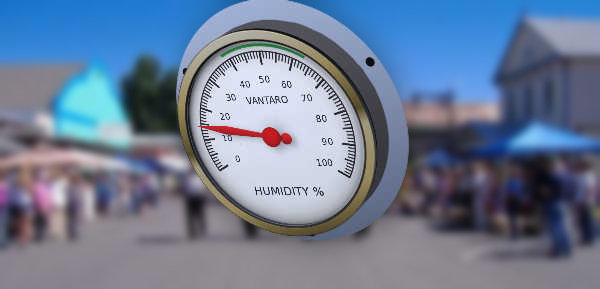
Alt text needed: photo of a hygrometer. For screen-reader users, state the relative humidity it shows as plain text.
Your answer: 15 %
